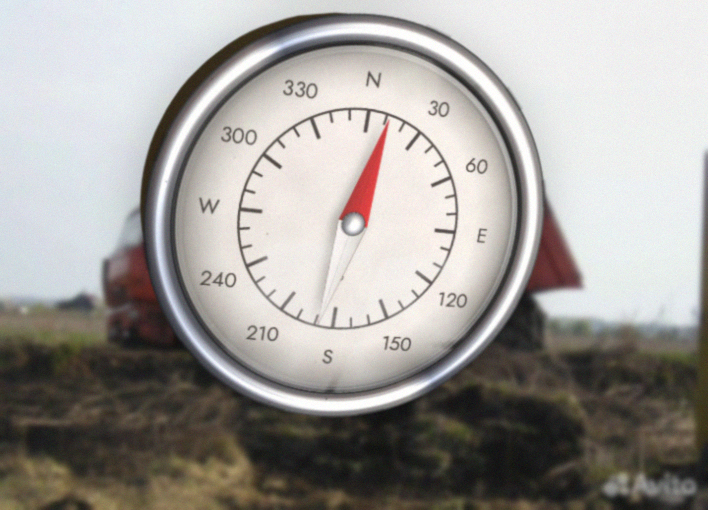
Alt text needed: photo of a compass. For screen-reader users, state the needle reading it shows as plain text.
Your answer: 10 °
